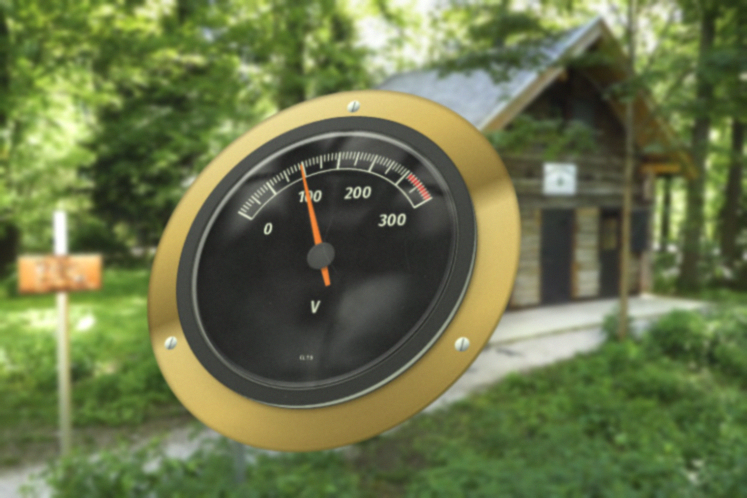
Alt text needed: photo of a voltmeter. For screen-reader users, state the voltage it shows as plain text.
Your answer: 100 V
